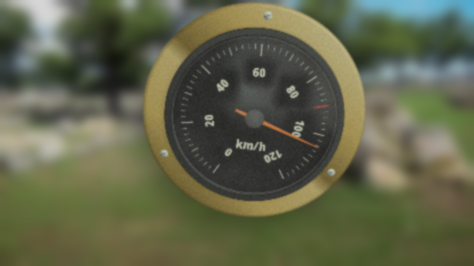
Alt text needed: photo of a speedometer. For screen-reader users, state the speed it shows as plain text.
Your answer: 104 km/h
